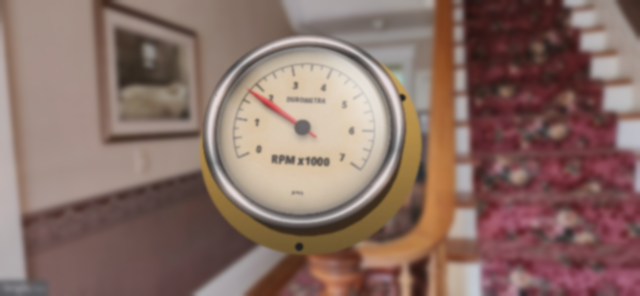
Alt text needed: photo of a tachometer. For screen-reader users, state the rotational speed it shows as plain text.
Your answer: 1750 rpm
